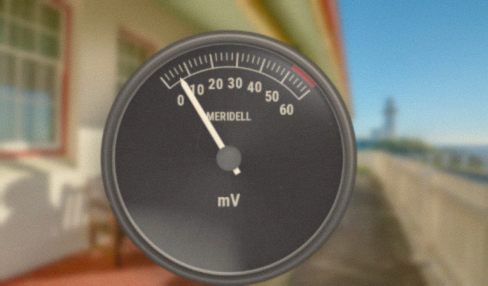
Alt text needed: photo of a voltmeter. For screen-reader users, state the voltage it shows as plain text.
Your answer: 6 mV
